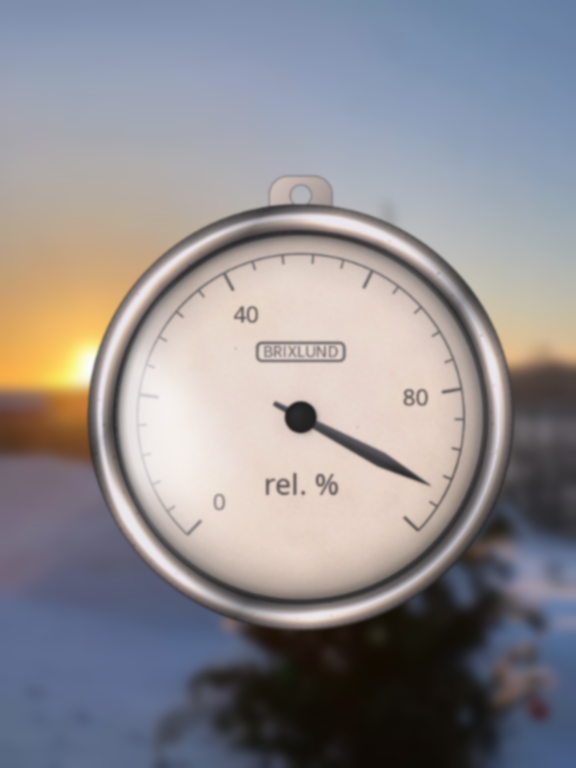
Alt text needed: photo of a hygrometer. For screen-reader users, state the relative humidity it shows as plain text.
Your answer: 94 %
